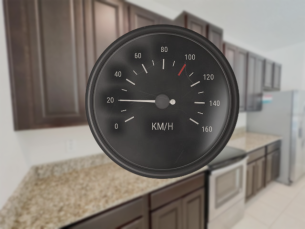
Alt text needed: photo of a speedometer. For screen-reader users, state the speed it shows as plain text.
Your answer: 20 km/h
